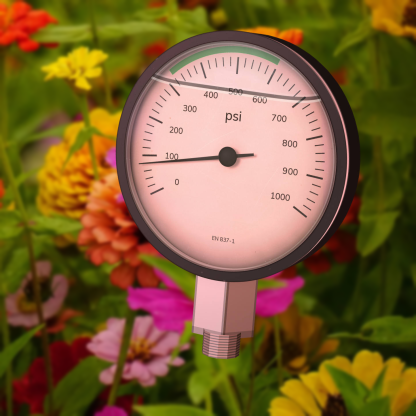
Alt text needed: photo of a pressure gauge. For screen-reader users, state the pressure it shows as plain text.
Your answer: 80 psi
